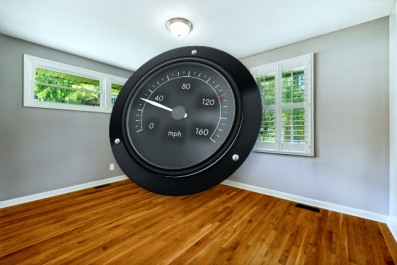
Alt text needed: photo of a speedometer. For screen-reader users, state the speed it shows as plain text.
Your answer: 30 mph
